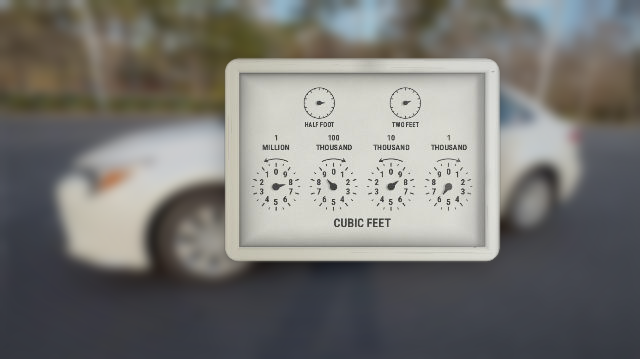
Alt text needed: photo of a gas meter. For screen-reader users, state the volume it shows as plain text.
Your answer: 788600 ft³
